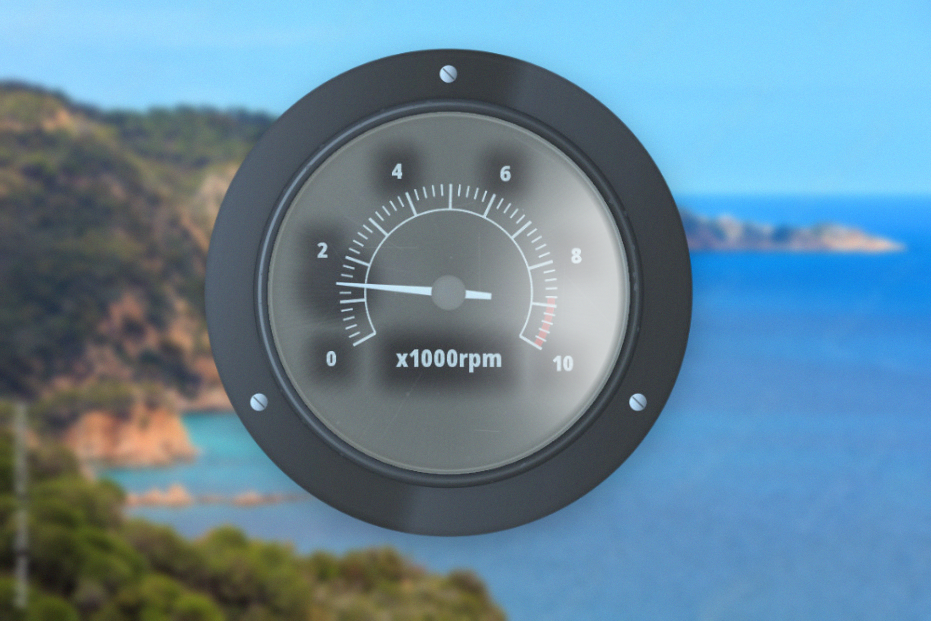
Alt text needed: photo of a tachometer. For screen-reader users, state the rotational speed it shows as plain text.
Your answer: 1400 rpm
